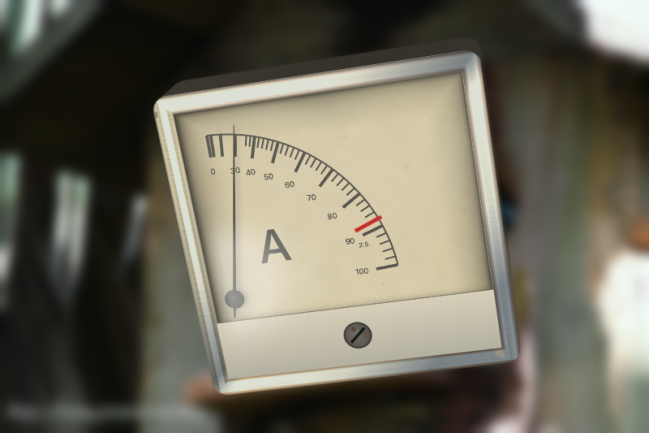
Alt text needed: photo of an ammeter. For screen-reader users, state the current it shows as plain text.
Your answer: 30 A
